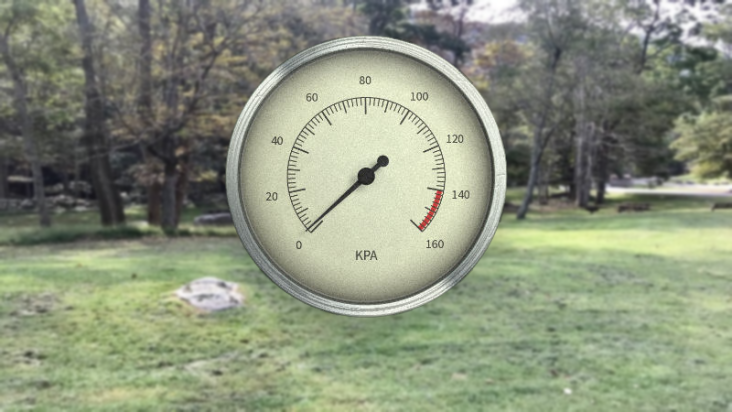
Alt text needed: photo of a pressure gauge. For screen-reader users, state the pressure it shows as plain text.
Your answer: 2 kPa
